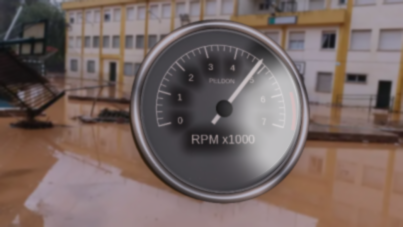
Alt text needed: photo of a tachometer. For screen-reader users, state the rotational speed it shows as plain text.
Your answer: 4800 rpm
